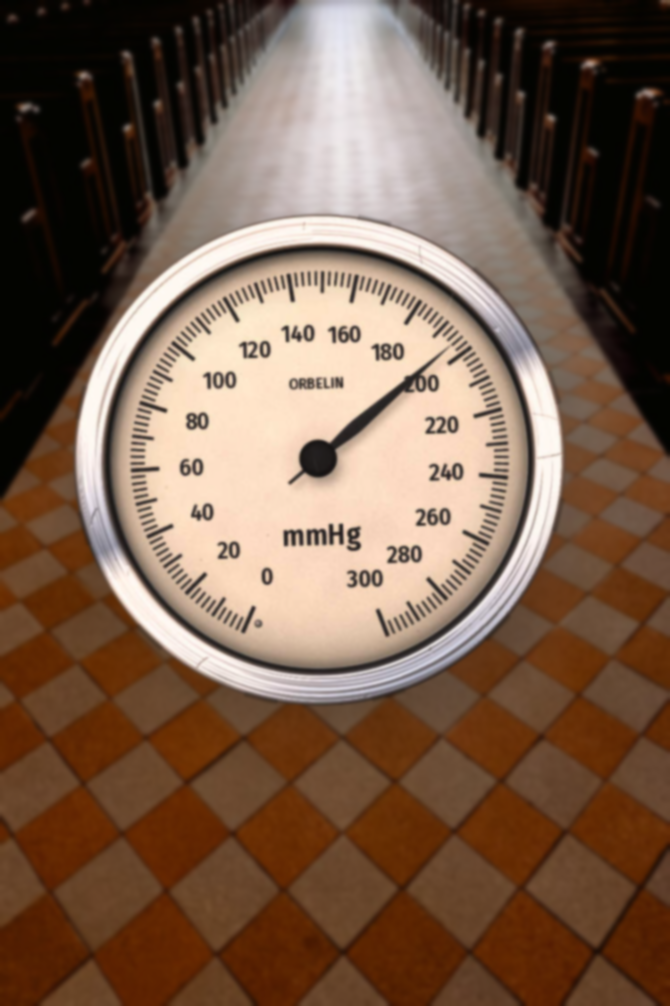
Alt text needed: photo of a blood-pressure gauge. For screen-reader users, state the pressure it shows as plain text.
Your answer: 196 mmHg
